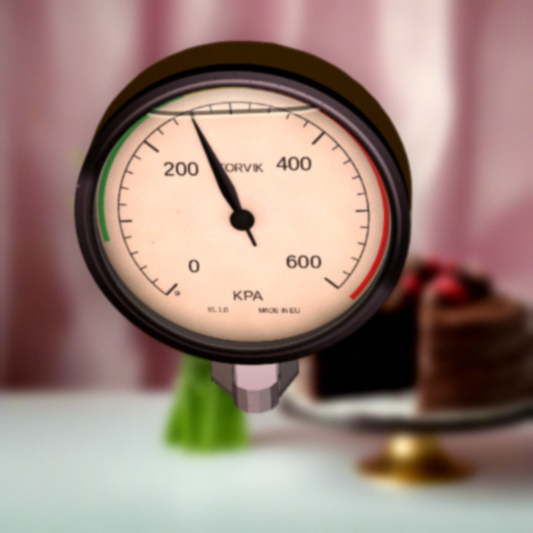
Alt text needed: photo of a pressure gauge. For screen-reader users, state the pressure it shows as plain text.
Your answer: 260 kPa
